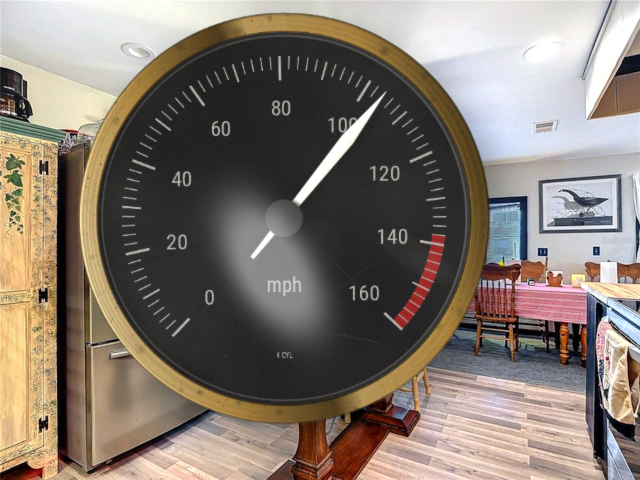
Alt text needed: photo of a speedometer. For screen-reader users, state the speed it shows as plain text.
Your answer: 104 mph
